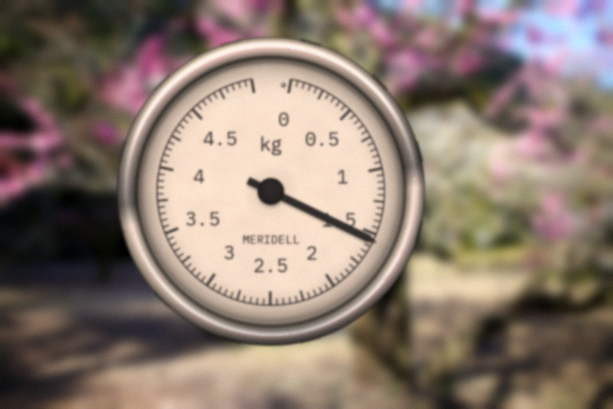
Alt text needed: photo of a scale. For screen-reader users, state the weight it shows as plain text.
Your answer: 1.55 kg
